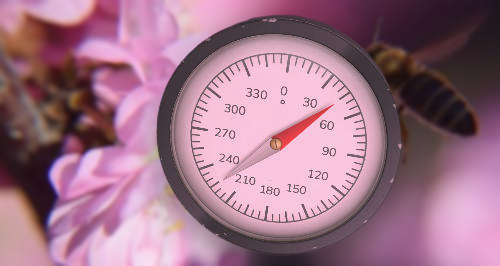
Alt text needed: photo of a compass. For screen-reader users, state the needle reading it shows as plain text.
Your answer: 45 °
